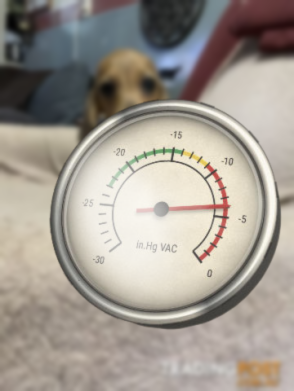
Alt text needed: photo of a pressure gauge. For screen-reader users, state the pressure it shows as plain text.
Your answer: -6 inHg
